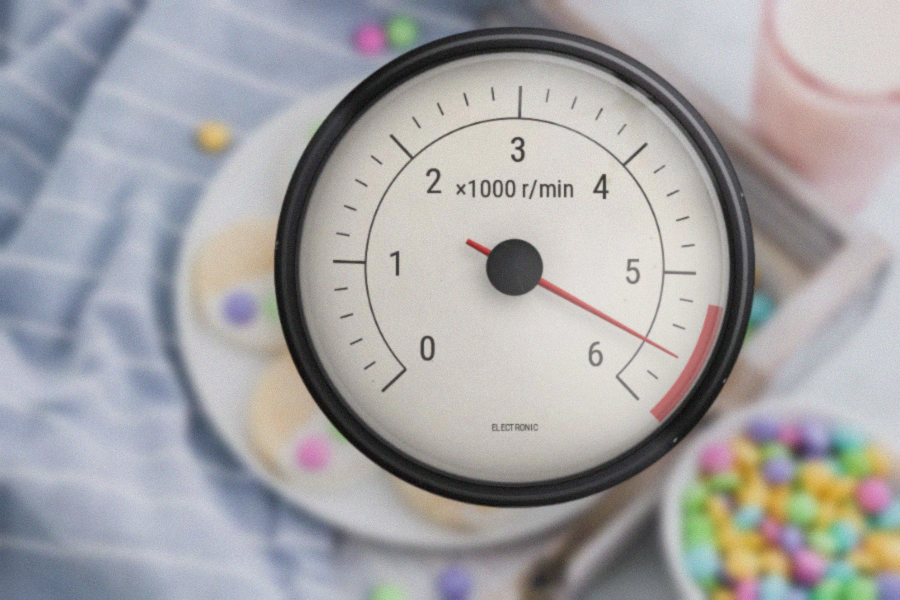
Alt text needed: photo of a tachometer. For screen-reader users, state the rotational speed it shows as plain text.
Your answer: 5600 rpm
